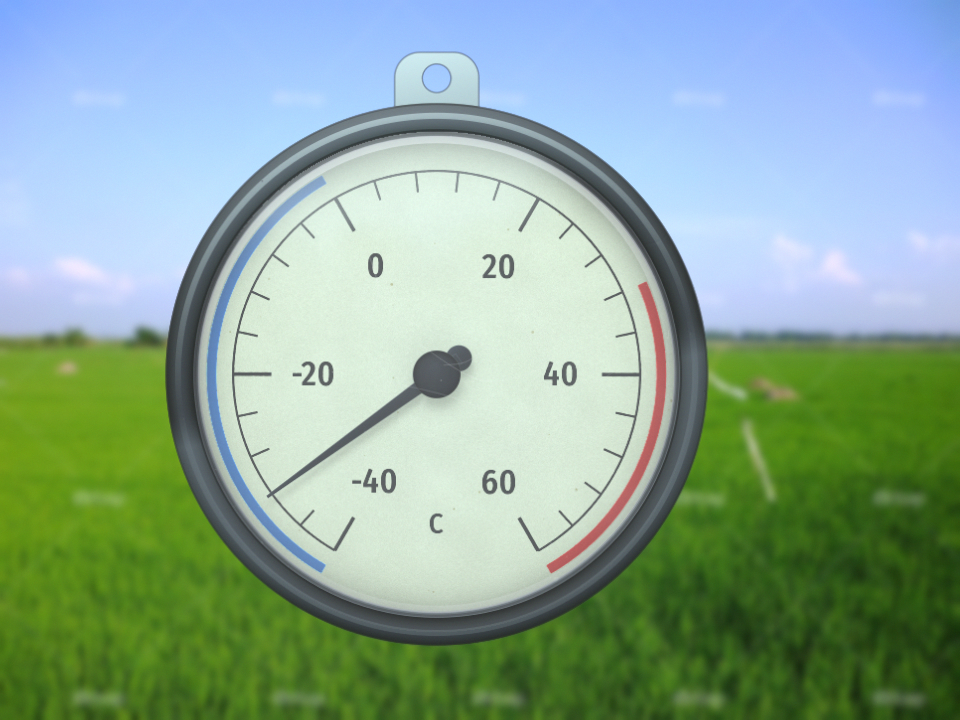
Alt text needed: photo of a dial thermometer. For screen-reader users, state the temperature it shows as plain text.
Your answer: -32 °C
